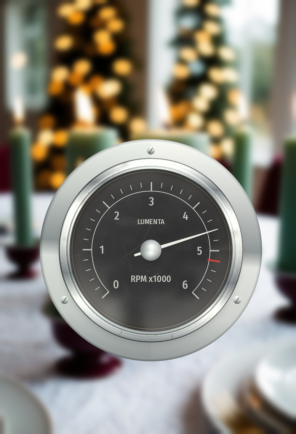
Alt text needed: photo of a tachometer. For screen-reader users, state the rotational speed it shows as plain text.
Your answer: 4600 rpm
